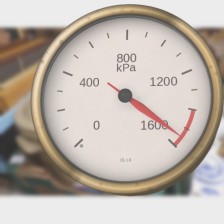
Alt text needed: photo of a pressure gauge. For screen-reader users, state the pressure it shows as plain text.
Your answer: 1550 kPa
